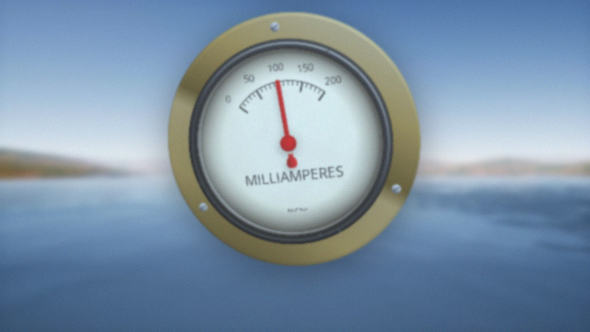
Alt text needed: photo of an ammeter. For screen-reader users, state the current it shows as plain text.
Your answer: 100 mA
